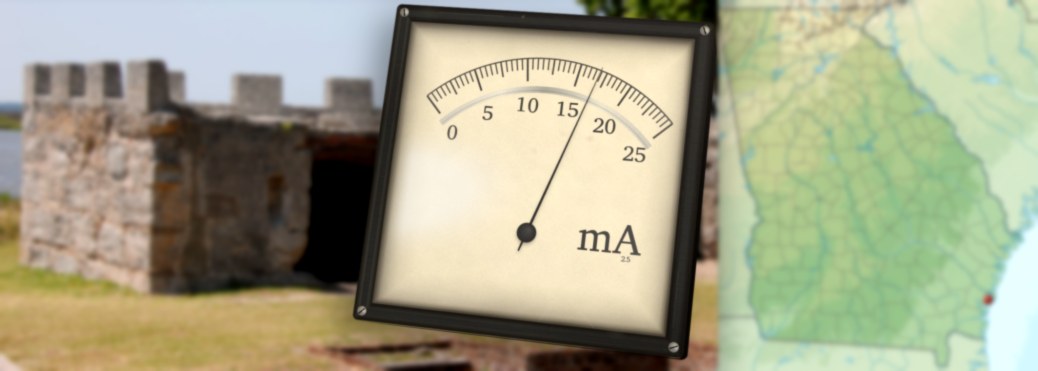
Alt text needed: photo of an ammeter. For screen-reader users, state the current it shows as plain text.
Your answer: 17 mA
